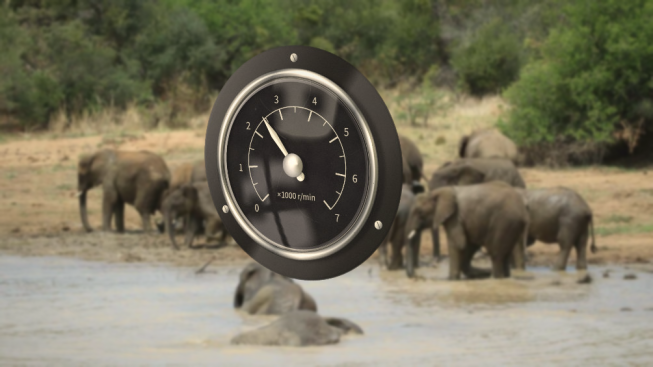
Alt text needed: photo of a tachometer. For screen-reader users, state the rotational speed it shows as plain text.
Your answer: 2500 rpm
